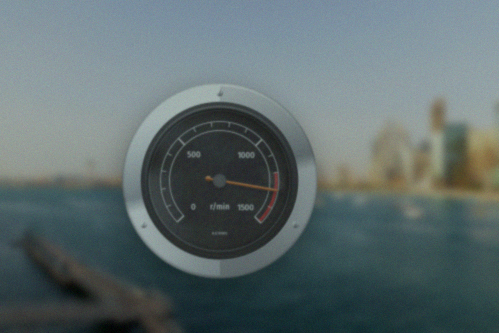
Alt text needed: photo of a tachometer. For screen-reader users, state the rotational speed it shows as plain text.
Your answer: 1300 rpm
